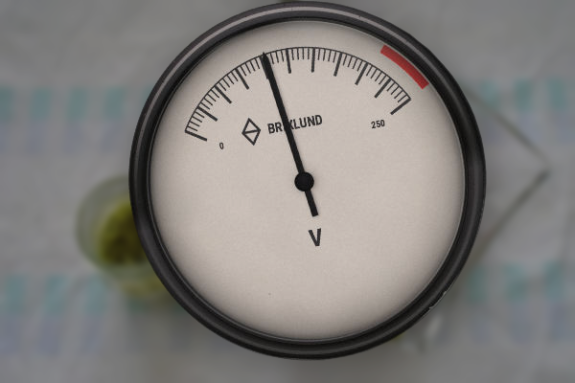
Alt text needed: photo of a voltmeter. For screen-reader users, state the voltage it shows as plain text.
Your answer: 105 V
